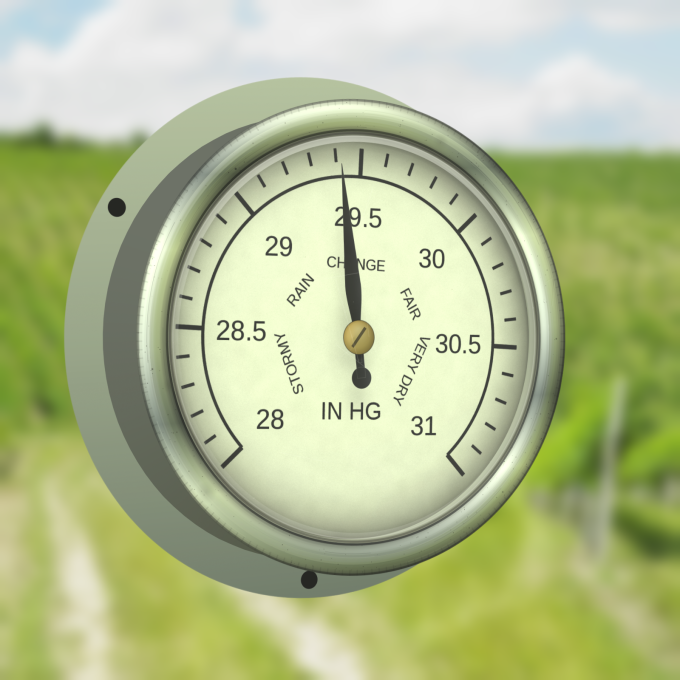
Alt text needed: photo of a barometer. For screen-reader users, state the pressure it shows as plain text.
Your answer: 29.4 inHg
